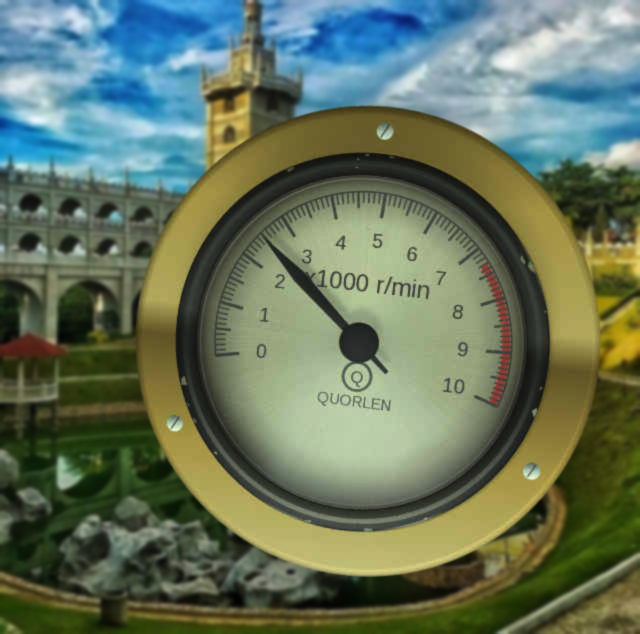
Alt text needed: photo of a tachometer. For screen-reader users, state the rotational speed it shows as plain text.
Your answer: 2500 rpm
